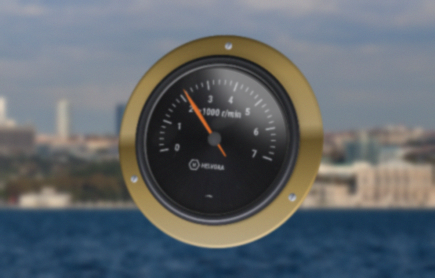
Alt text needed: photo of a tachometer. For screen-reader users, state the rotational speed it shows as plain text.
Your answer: 2200 rpm
